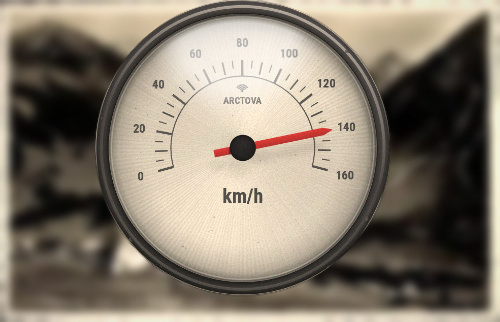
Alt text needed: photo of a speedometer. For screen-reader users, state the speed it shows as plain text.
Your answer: 140 km/h
